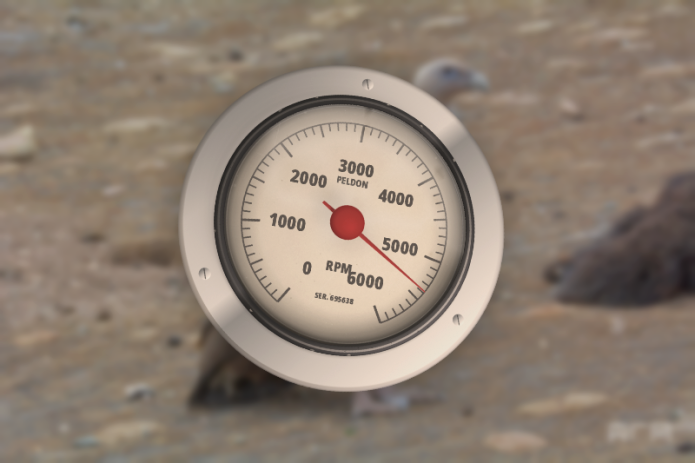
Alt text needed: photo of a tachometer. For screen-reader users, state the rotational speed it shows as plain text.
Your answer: 5400 rpm
